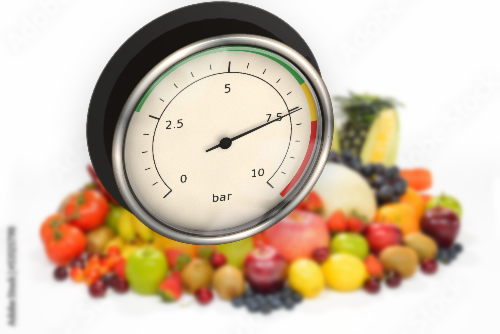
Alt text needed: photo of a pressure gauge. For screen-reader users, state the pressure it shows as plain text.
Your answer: 7.5 bar
